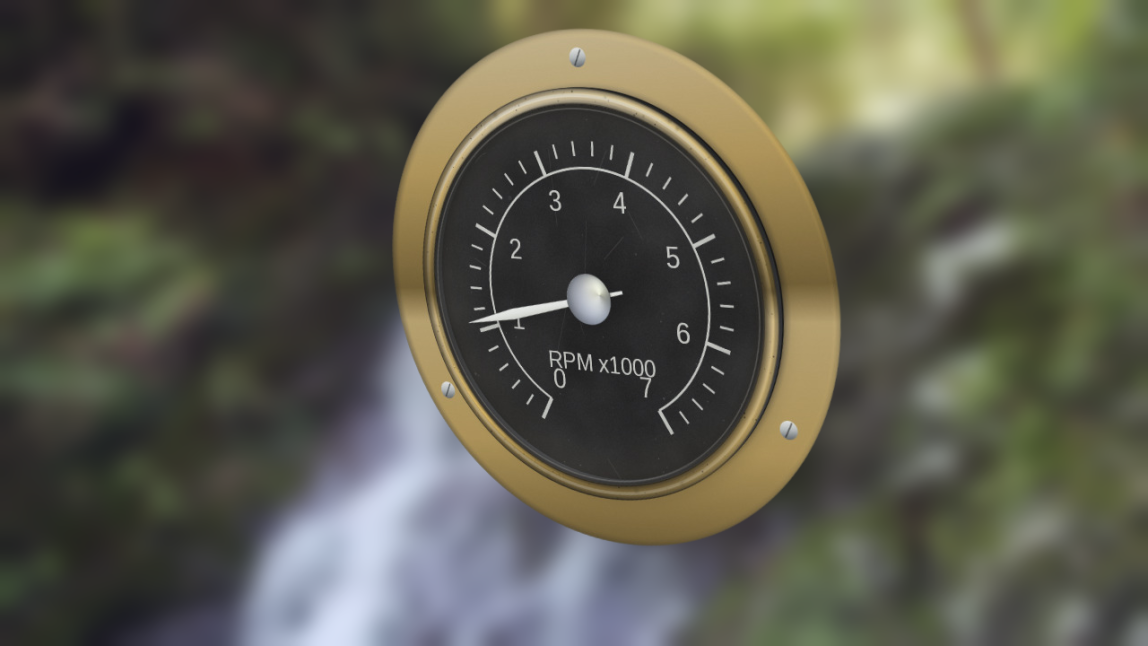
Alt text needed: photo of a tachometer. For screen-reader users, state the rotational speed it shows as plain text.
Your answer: 1100 rpm
